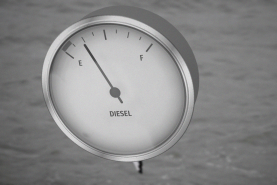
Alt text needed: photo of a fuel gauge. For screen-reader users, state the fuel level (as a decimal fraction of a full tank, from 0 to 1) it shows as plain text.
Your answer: 0.25
